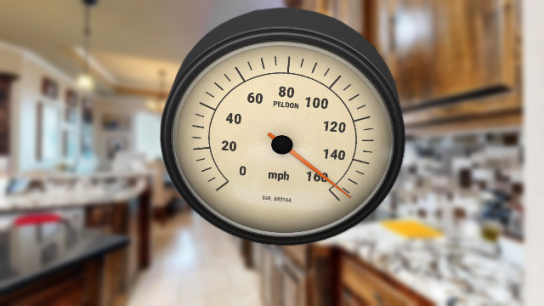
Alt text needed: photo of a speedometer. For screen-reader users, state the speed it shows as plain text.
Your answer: 155 mph
